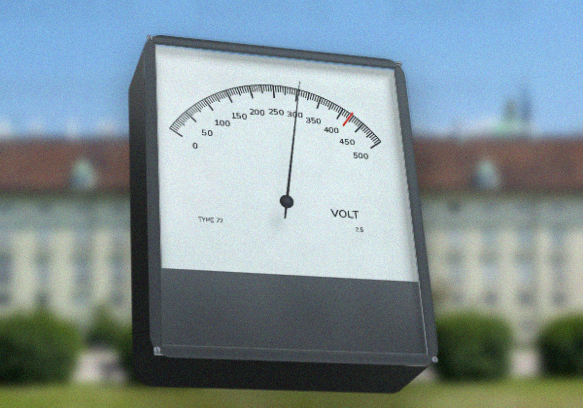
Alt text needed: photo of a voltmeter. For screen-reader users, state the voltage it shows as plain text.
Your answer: 300 V
